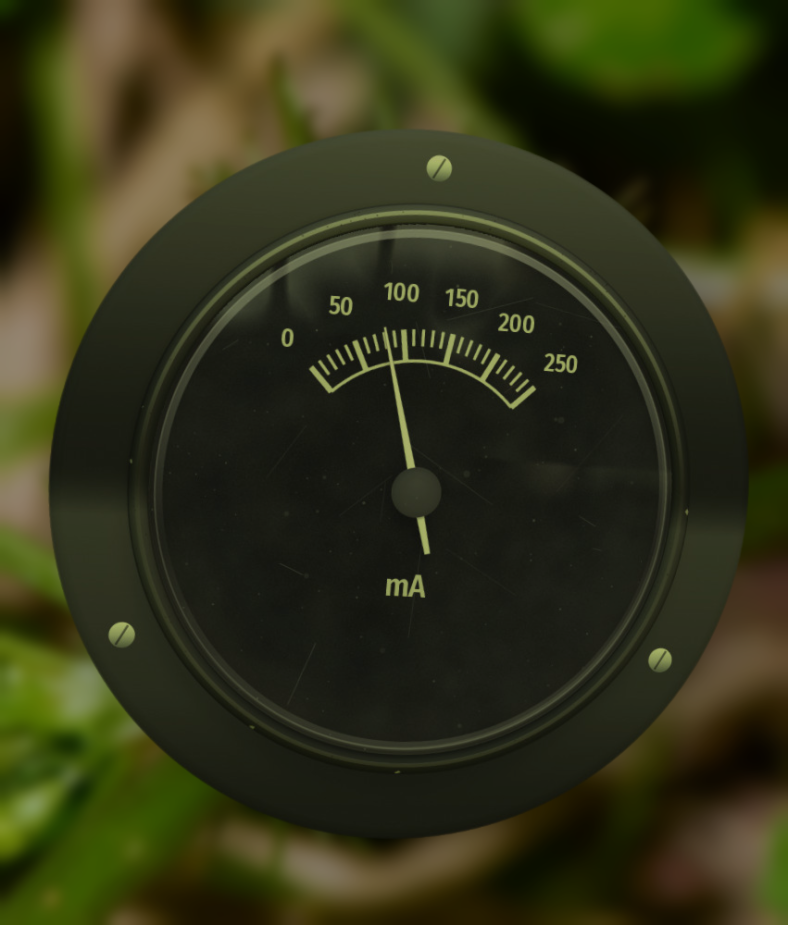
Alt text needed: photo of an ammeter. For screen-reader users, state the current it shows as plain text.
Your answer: 80 mA
